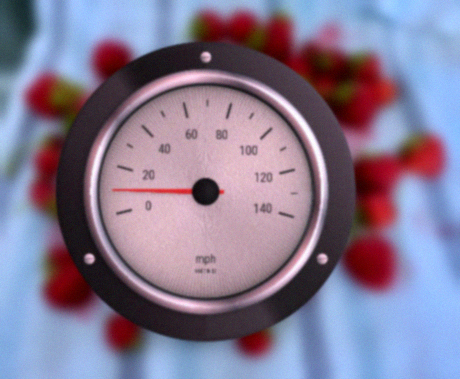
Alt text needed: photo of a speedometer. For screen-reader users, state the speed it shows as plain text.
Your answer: 10 mph
